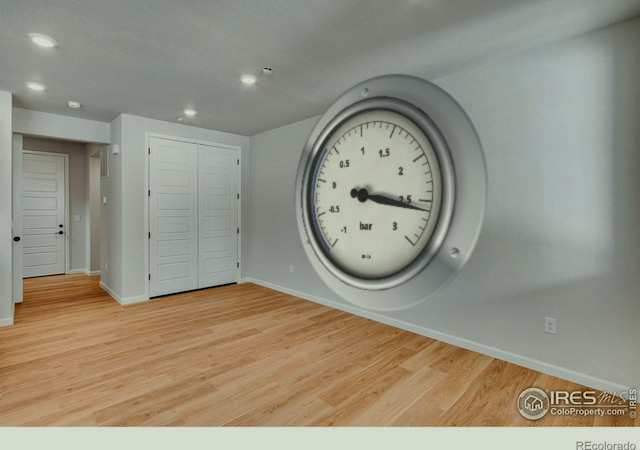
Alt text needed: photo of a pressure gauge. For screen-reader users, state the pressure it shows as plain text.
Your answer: 2.6 bar
